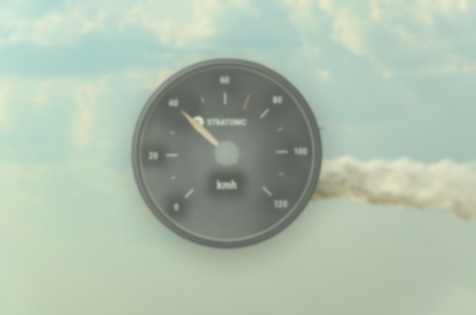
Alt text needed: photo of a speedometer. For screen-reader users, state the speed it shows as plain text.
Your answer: 40 km/h
